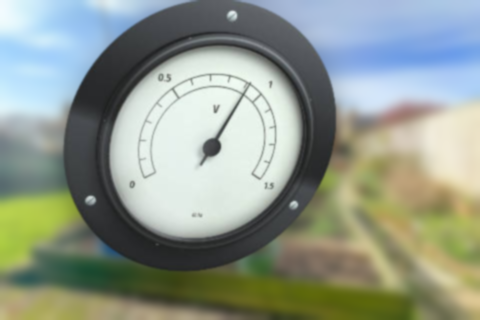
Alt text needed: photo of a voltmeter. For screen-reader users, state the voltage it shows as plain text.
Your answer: 0.9 V
